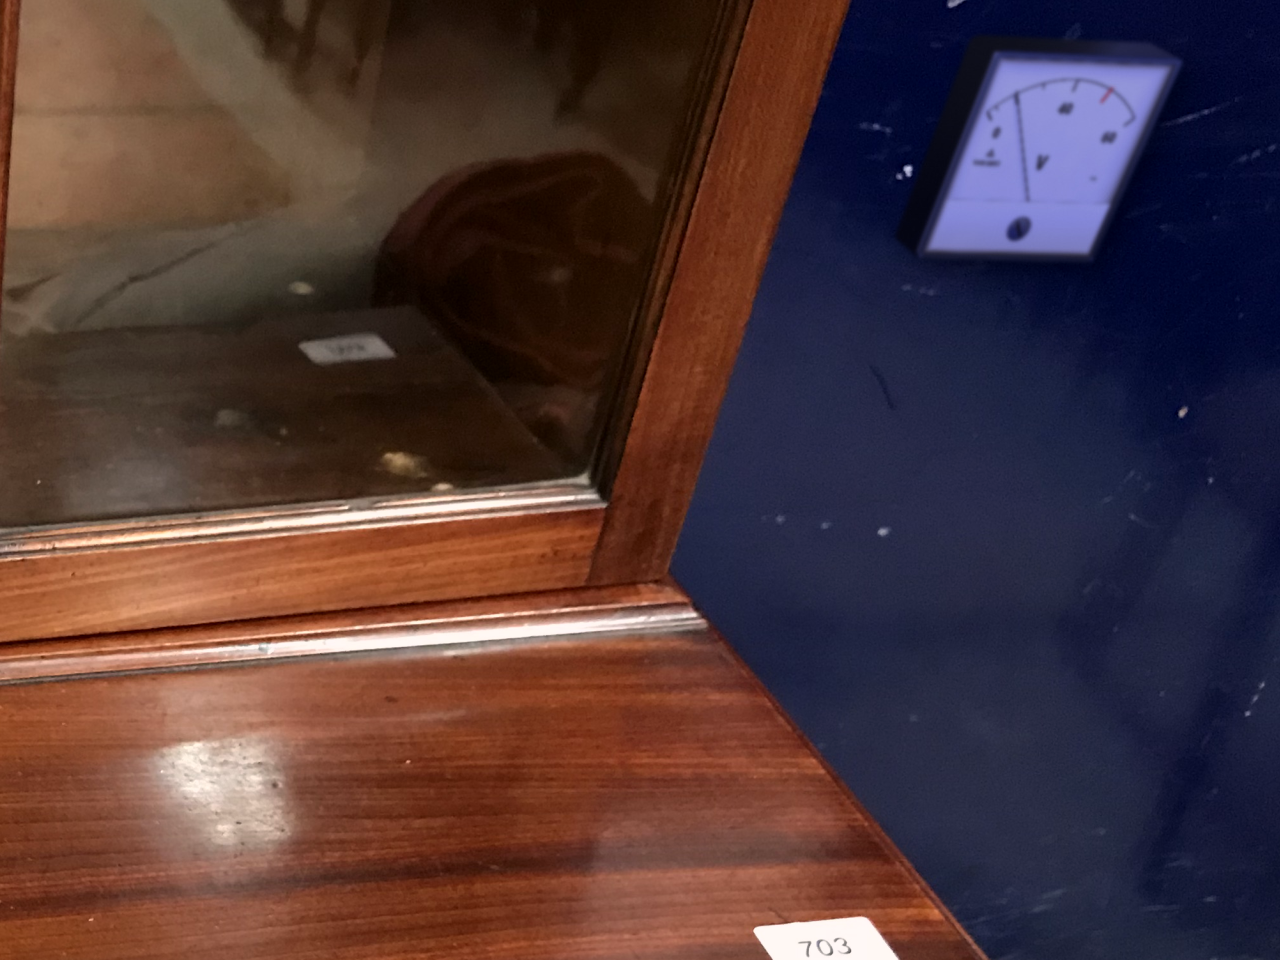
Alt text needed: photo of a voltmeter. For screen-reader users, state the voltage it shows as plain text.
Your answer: 20 V
